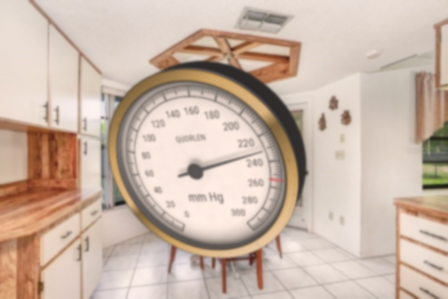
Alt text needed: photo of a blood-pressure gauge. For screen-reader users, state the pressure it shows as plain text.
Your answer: 230 mmHg
